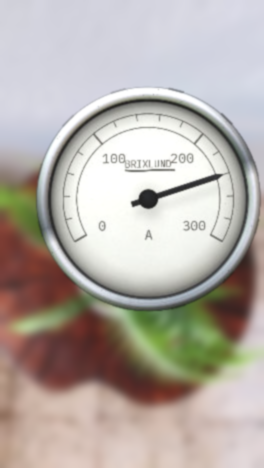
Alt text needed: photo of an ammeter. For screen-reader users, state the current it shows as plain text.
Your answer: 240 A
